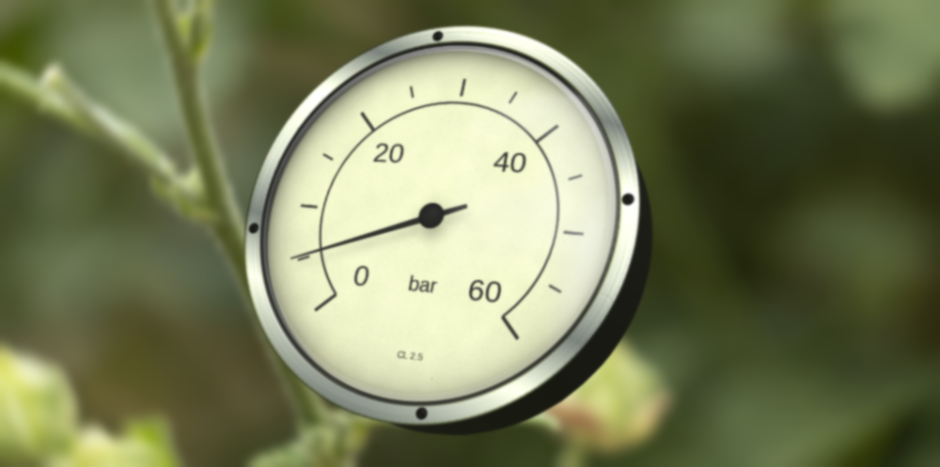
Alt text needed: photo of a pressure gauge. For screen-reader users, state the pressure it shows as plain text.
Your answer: 5 bar
